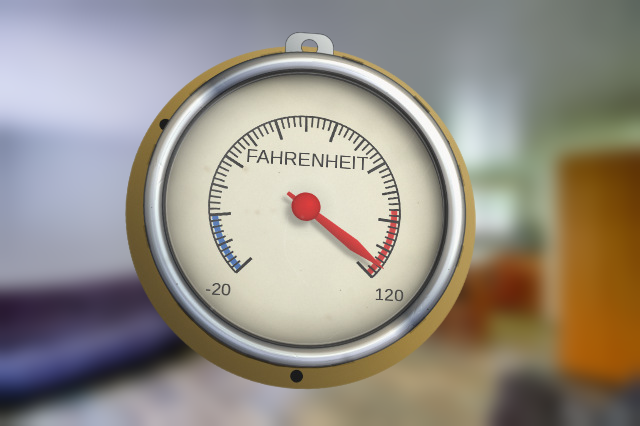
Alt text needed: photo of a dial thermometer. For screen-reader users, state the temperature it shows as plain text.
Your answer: 116 °F
